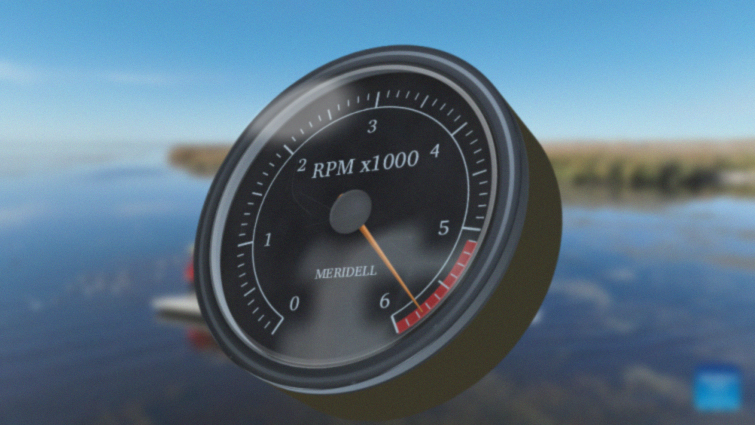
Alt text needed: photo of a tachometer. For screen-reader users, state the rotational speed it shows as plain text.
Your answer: 5750 rpm
